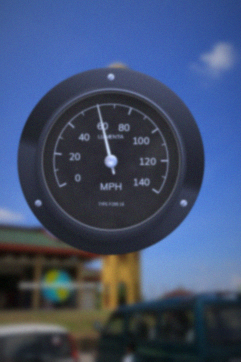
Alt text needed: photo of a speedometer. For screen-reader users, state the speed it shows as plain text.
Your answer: 60 mph
